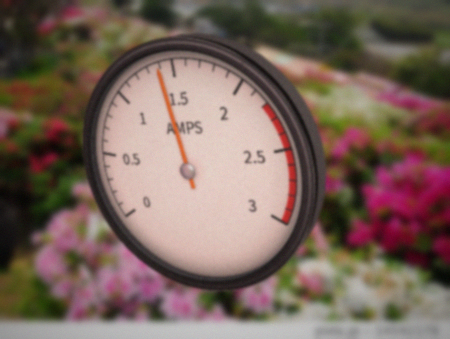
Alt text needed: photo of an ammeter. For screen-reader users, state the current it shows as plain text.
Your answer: 1.4 A
